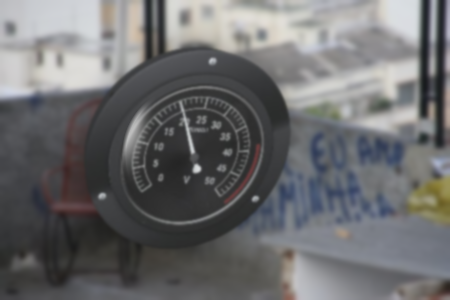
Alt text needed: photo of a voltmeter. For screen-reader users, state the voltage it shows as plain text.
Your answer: 20 V
